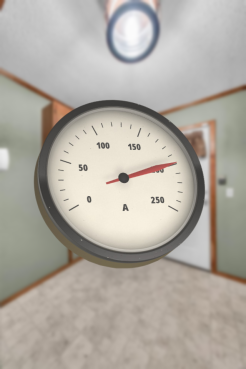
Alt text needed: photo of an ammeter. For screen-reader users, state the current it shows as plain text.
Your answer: 200 A
